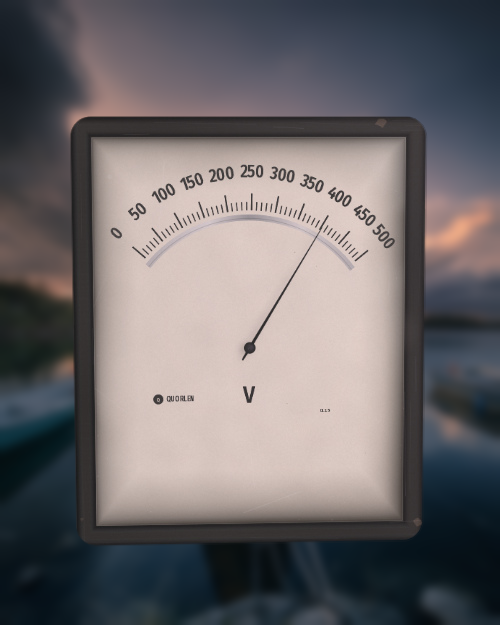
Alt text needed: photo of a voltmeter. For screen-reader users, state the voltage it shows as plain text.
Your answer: 400 V
